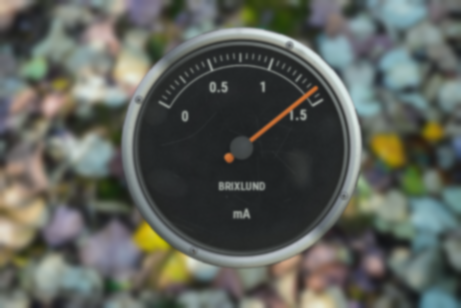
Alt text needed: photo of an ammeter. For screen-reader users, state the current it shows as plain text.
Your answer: 1.4 mA
